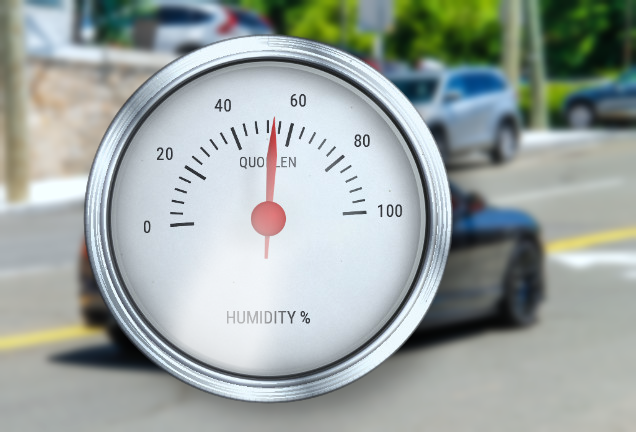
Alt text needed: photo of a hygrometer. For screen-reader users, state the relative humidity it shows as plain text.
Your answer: 54 %
